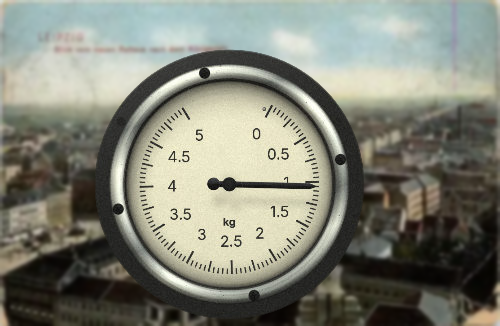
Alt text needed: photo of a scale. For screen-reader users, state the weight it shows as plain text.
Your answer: 1.05 kg
